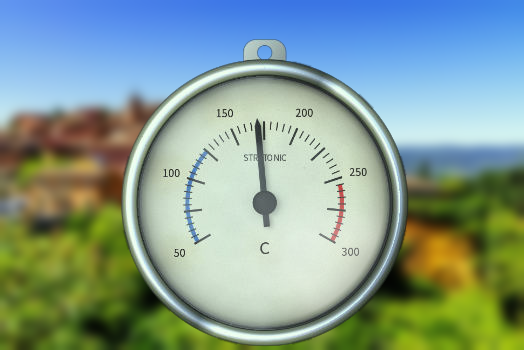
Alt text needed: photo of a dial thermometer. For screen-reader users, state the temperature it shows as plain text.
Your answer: 170 °C
